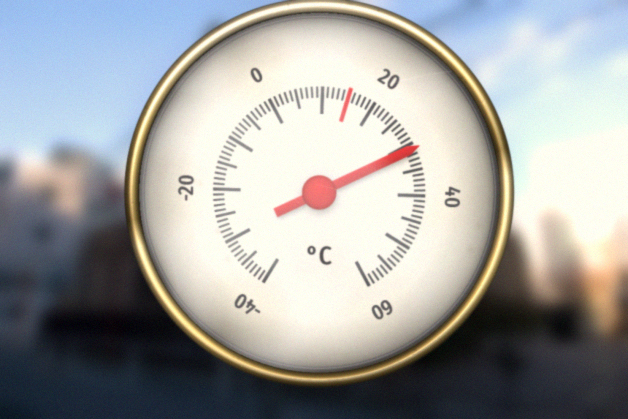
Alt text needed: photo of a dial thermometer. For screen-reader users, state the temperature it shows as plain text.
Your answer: 31 °C
